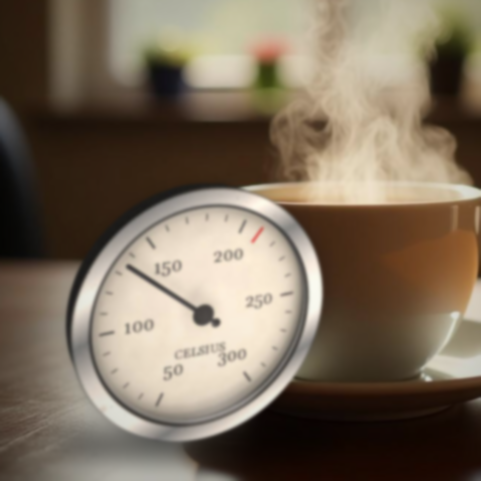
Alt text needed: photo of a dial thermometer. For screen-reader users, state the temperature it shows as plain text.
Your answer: 135 °C
